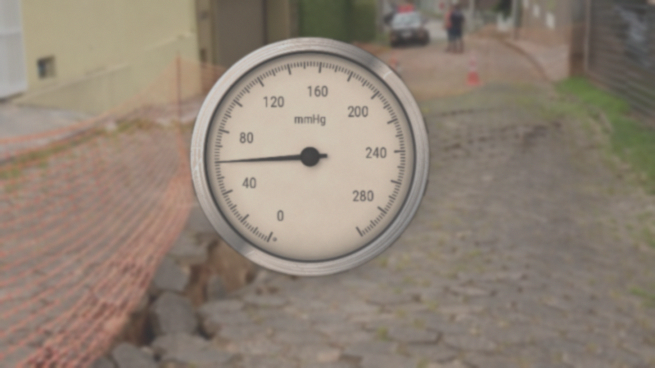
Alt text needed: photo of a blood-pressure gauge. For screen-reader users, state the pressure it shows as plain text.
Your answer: 60 mmHg
